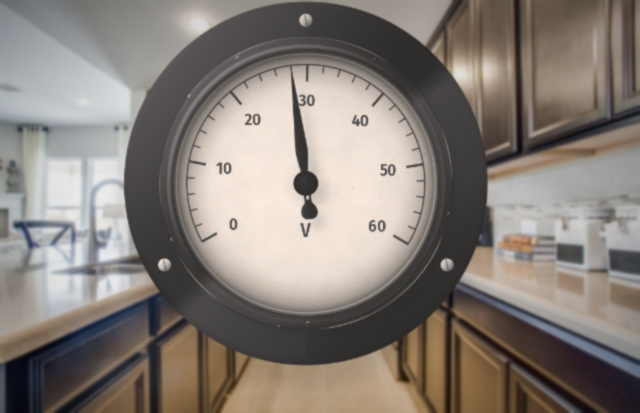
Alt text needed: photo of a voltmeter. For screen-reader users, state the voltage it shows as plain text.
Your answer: 28 V
